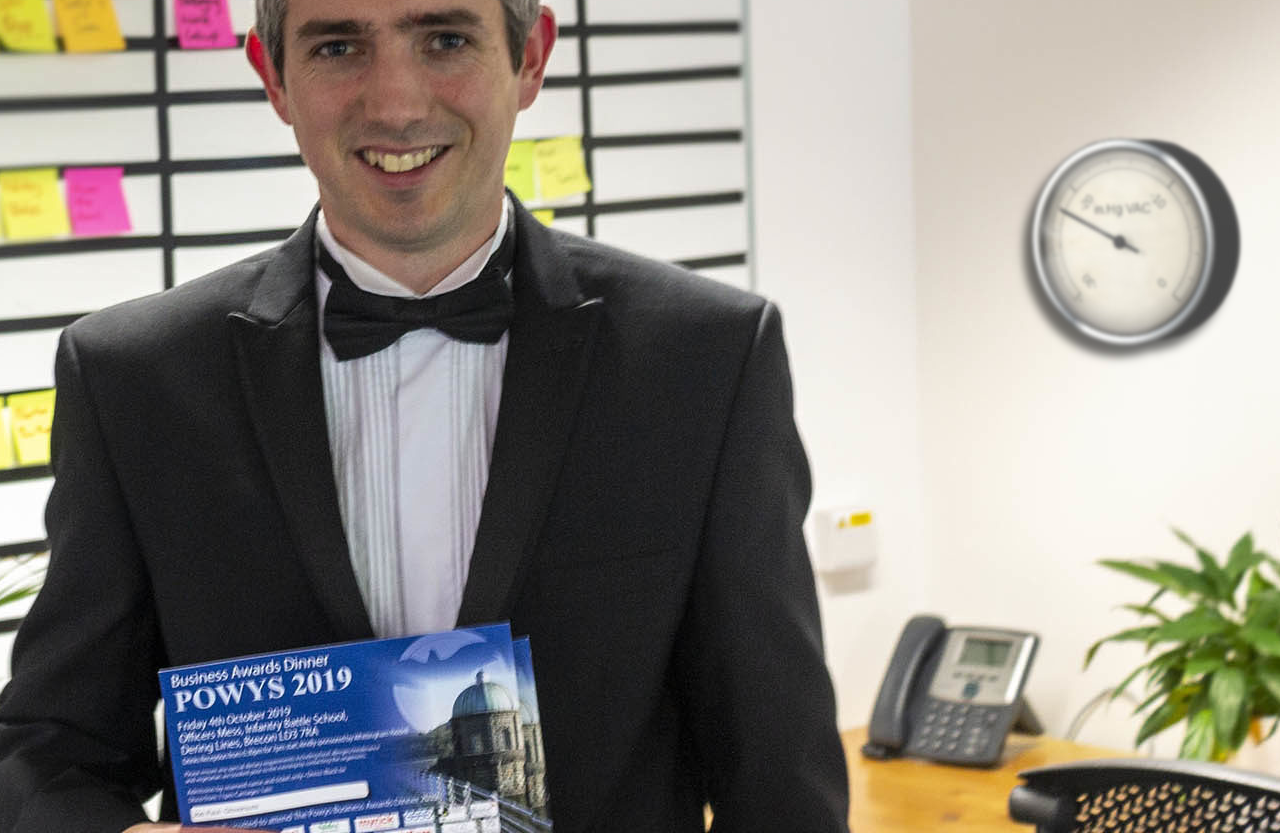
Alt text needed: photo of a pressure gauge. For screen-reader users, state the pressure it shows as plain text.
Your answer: -22 inHg
